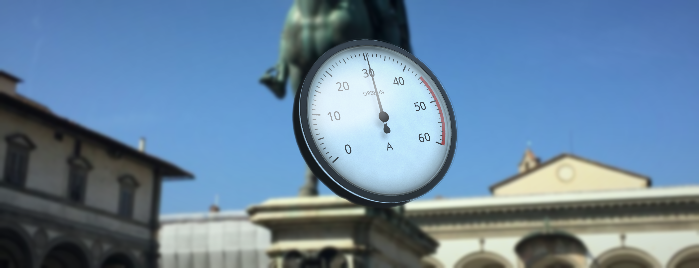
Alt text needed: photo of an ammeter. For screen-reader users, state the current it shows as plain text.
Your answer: 30 A
